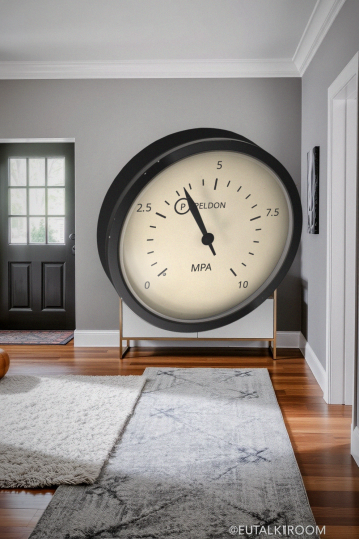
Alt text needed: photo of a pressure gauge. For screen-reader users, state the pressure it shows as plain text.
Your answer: 3.75 MPa
